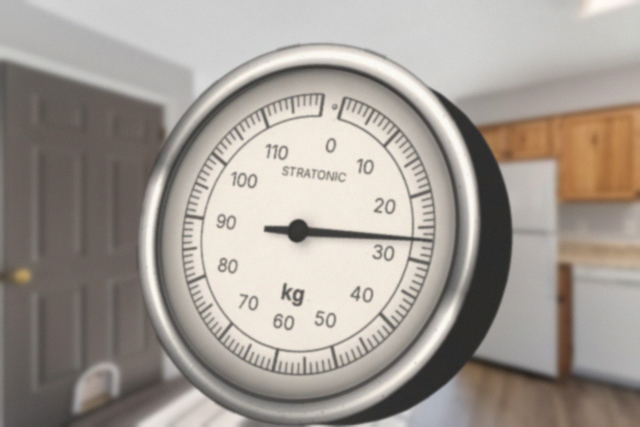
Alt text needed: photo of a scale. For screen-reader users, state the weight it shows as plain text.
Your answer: 27 kg
